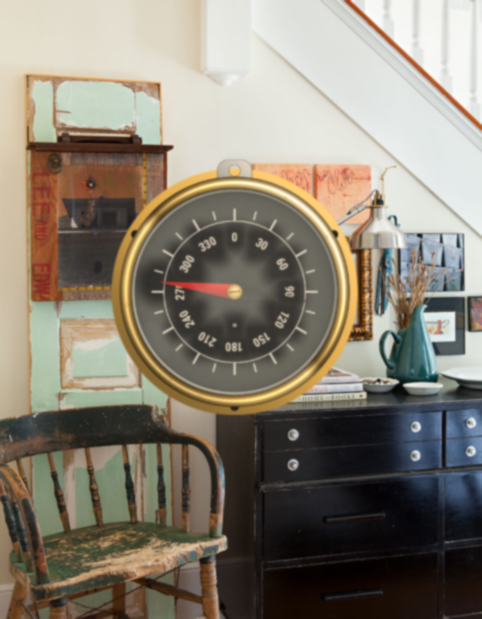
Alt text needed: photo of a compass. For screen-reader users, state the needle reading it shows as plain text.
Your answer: 277.5 °
